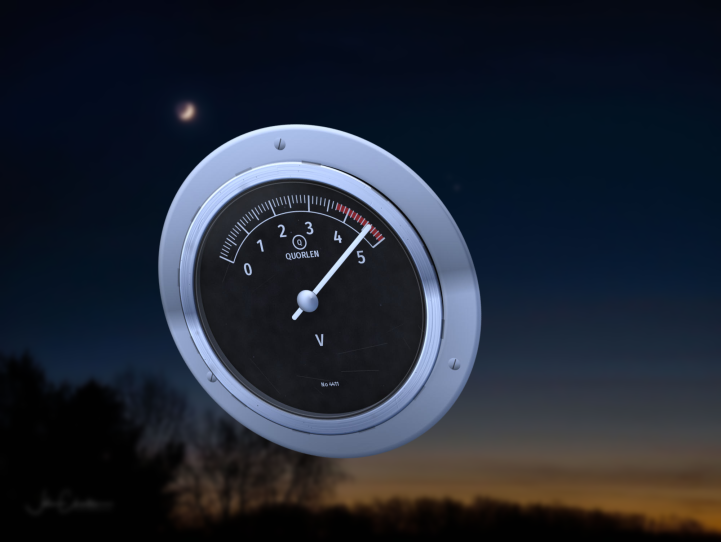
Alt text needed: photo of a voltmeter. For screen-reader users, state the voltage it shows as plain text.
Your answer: 4.6 V
